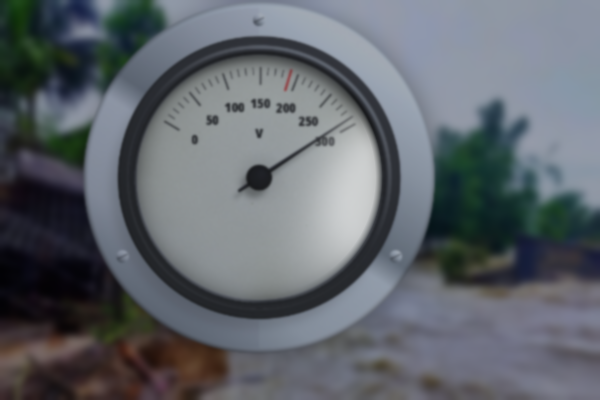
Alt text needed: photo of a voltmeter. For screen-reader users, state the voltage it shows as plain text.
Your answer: 290 V
